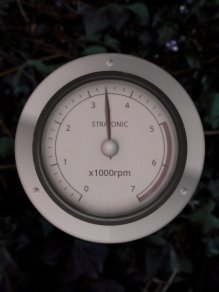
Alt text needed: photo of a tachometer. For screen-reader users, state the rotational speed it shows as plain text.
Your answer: 3400 rpm
